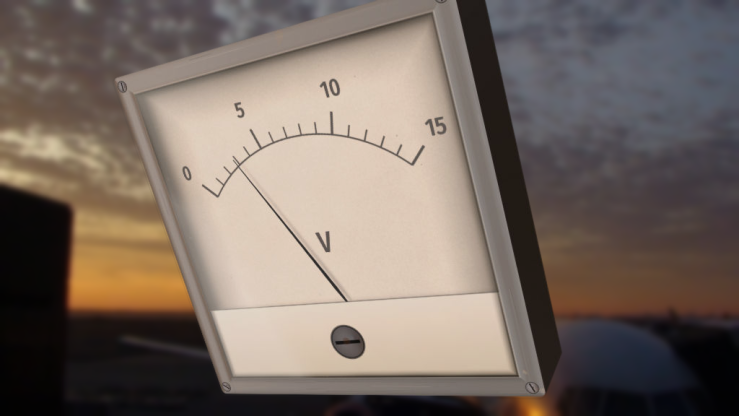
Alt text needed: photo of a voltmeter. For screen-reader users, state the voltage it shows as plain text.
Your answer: 3 V
